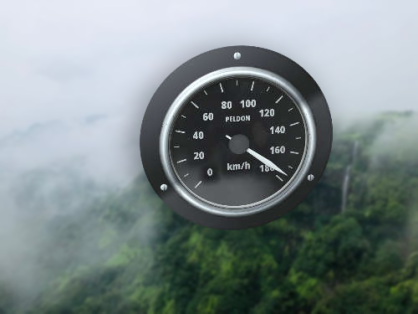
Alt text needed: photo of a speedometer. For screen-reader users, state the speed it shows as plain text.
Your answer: 175 km/h
